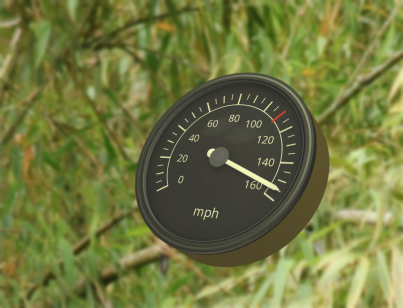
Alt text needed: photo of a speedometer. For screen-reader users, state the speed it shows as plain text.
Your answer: 155 mph
